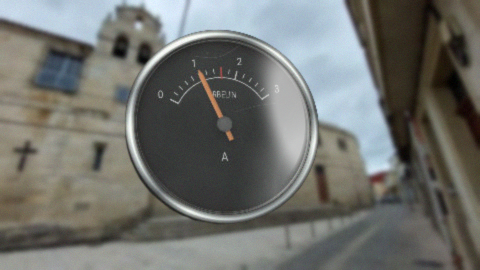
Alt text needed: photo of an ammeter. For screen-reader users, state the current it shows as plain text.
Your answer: 1 A
